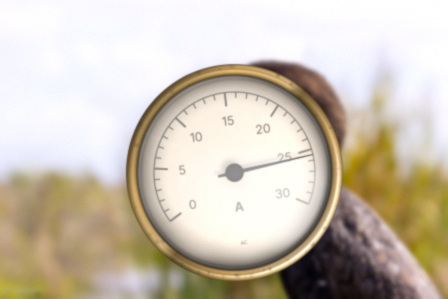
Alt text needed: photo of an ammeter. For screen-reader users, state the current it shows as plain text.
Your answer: 25.5 A
